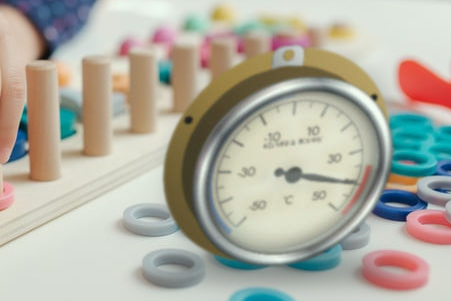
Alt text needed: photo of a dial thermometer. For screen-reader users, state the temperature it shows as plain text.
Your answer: 40 °C
